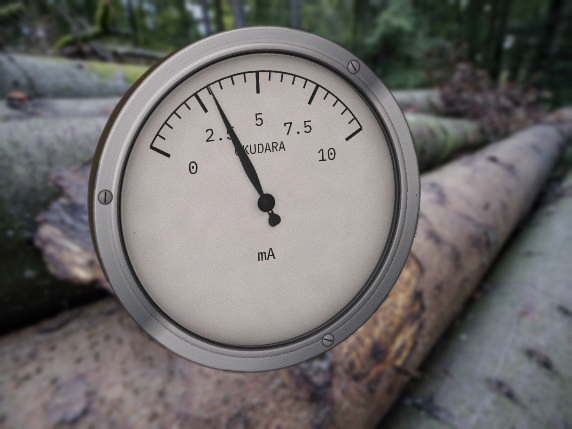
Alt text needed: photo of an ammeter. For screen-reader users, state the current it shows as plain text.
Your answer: 3 mA
